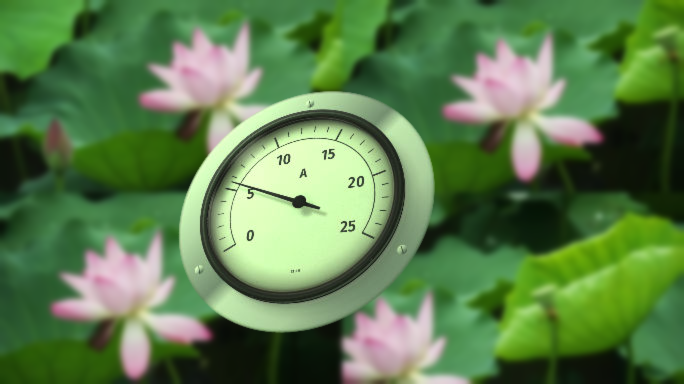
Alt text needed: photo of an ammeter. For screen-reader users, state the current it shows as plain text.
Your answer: 5.5 A
